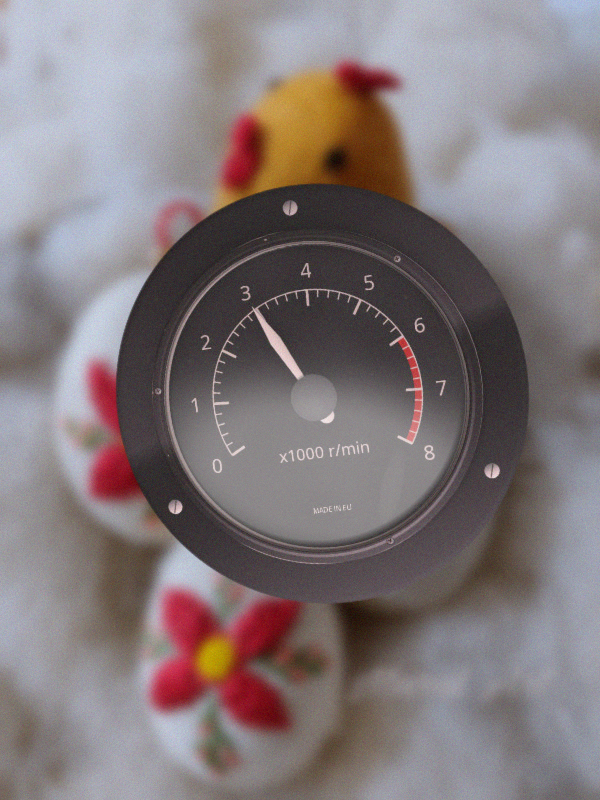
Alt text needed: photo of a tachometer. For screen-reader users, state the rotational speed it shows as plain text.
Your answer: 3000 rpm
